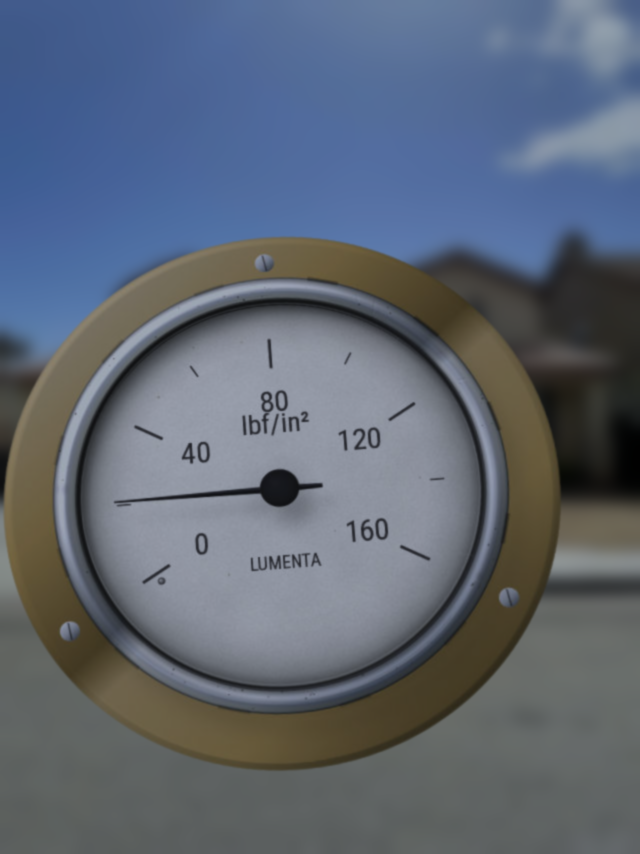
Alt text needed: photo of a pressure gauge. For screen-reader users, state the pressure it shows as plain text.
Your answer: 20 psi
